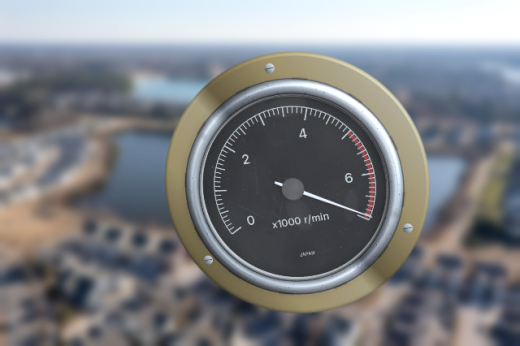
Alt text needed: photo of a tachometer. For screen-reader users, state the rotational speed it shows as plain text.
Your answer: 6900 rpm
